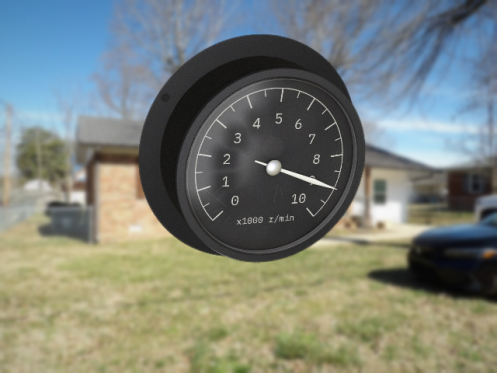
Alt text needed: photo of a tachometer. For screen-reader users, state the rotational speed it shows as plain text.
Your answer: 9000 rpm
